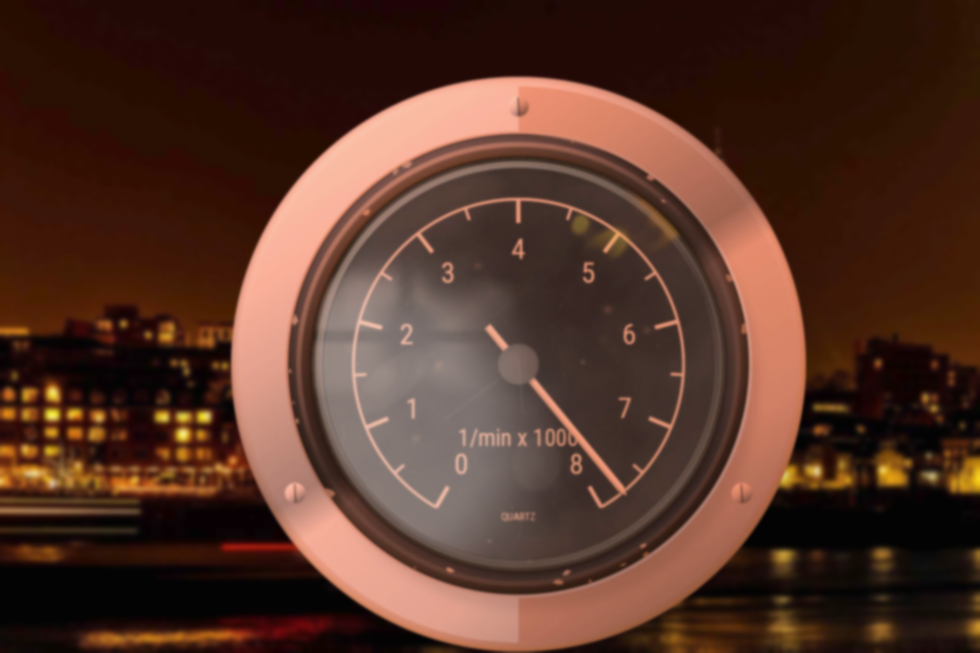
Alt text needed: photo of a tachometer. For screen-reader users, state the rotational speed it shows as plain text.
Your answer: 7750 rpm
